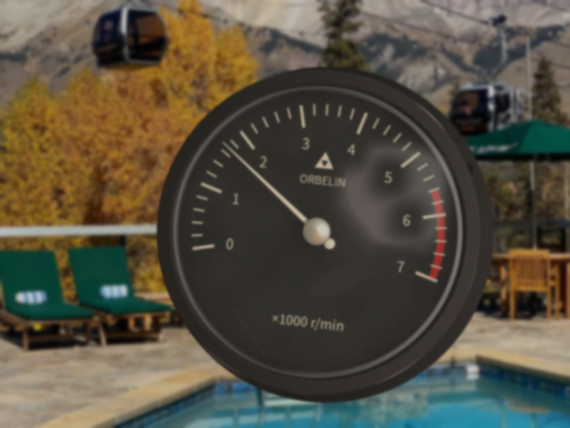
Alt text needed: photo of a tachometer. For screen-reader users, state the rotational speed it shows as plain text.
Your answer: 1700 rpm
